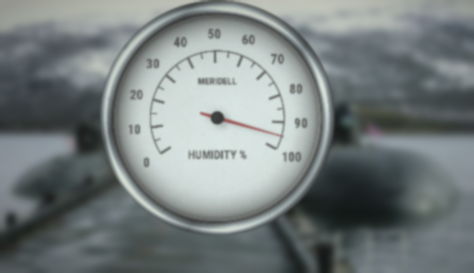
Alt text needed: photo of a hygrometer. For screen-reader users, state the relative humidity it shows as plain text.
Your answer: 95 %
